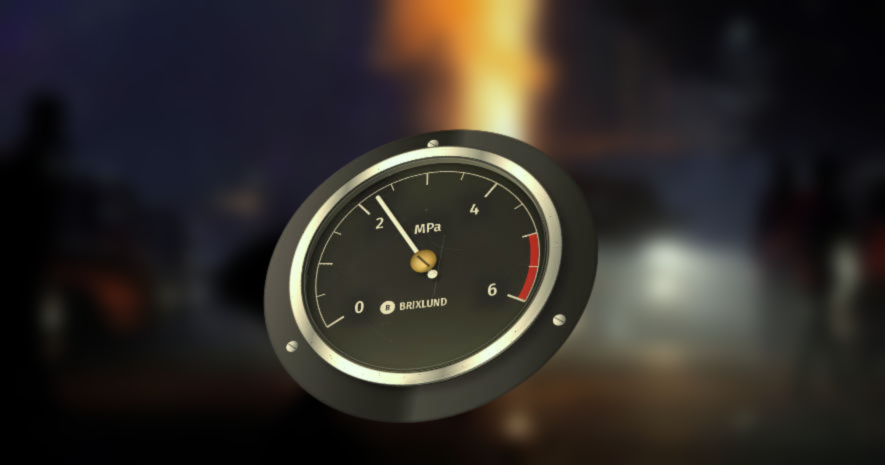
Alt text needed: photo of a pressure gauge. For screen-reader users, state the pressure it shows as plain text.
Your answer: 2.25 MPa
